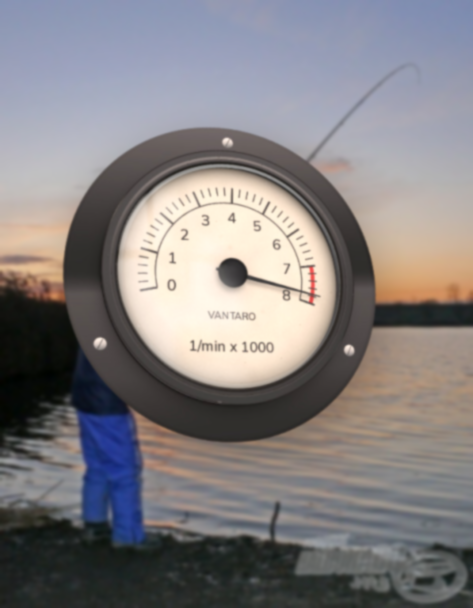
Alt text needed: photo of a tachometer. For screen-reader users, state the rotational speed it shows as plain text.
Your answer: 7800 rpm
